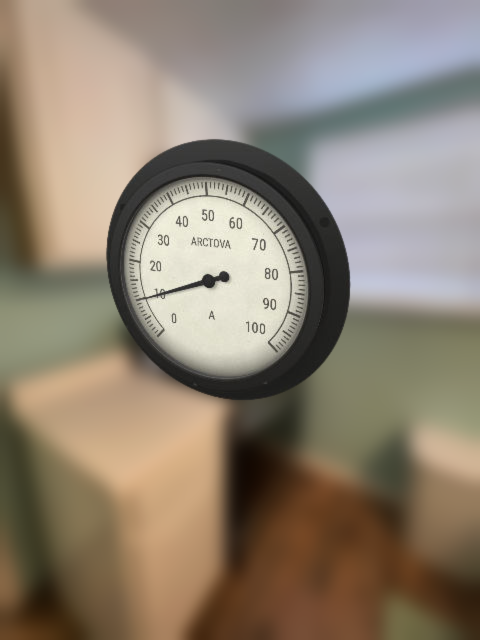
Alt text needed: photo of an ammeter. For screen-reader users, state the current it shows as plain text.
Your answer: 10 A
